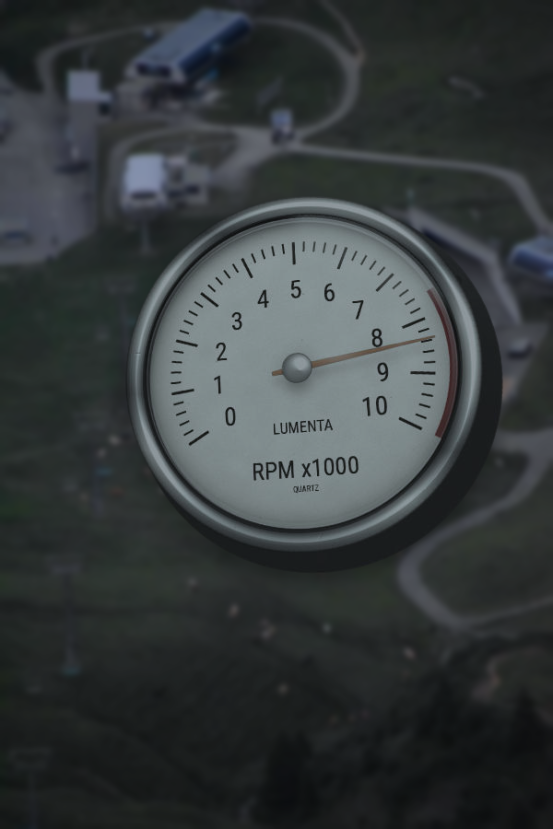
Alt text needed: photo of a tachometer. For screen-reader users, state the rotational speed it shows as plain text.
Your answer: 8400 rpm
